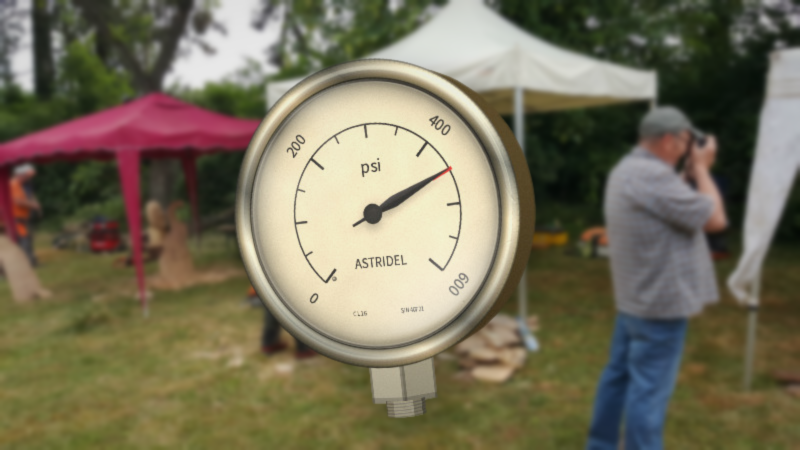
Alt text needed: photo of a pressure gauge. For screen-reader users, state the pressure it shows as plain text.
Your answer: 450 psi
